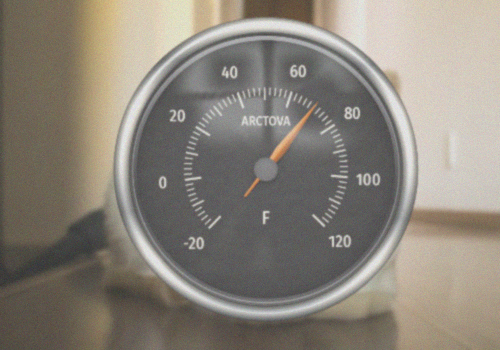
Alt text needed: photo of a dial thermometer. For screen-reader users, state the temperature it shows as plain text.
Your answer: 70 °F
